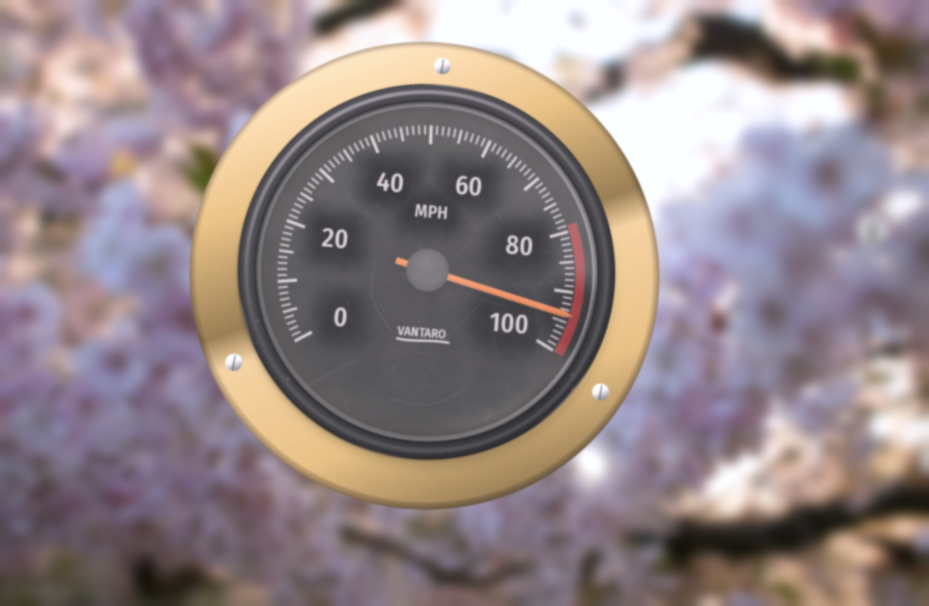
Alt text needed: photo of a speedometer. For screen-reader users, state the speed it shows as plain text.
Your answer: 94 mph
